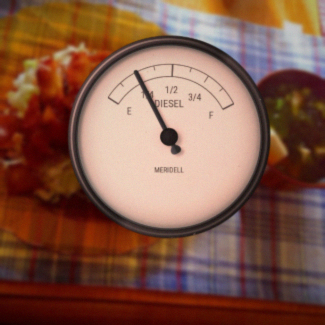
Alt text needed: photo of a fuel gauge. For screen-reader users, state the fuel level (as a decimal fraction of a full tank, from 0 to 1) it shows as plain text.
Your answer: 0.25
